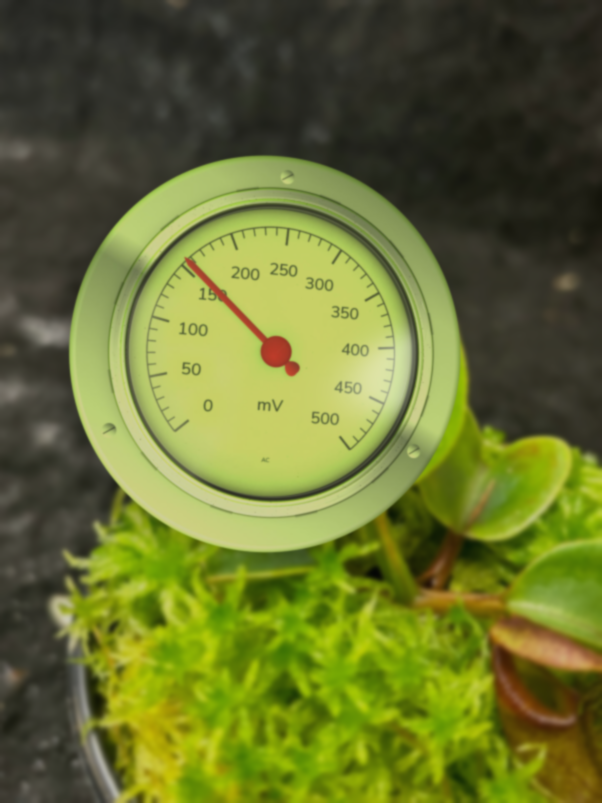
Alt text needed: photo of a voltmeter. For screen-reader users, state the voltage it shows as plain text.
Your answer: 155 mV
